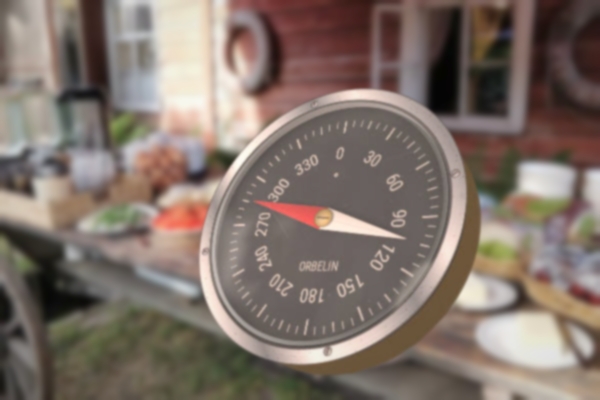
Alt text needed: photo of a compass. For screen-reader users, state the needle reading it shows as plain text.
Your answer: 285 °
